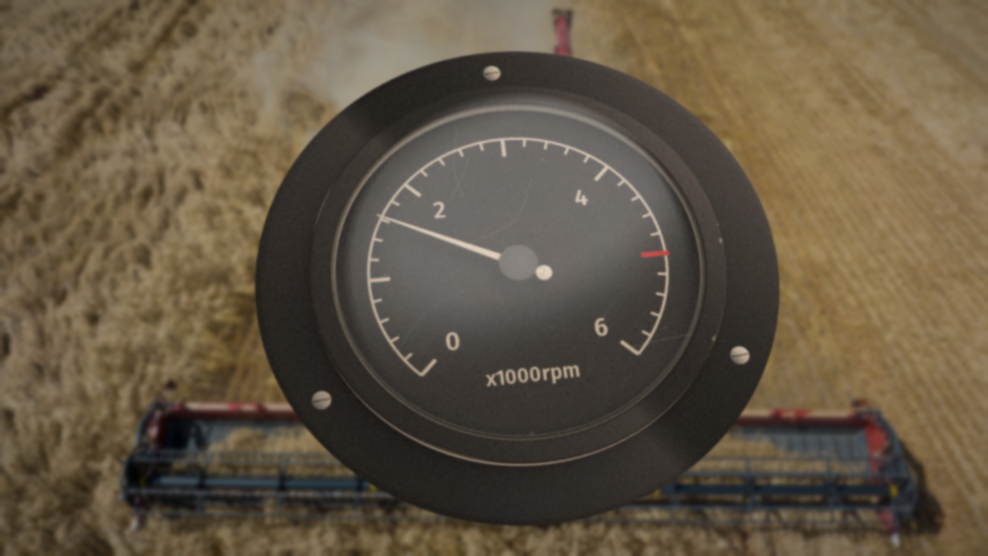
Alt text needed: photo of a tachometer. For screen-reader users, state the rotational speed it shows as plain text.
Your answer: 1600 rpm
